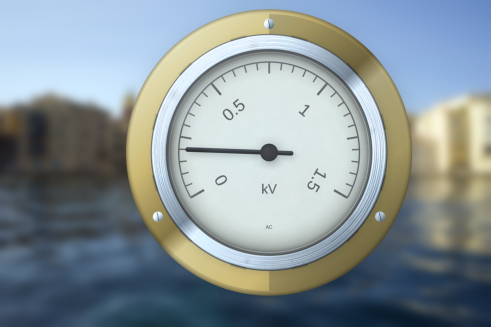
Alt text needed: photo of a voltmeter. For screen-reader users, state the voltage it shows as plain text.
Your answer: 0.2 kV
